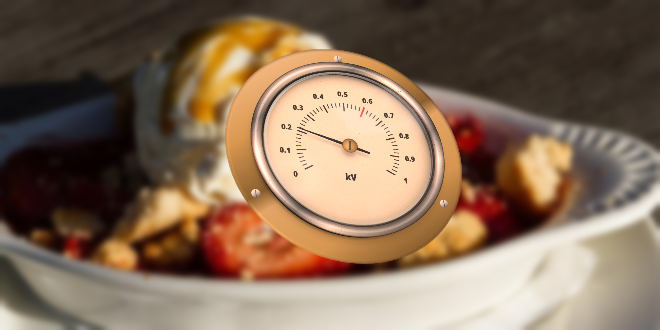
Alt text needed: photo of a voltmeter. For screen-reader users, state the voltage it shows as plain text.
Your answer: 0.2 kV
